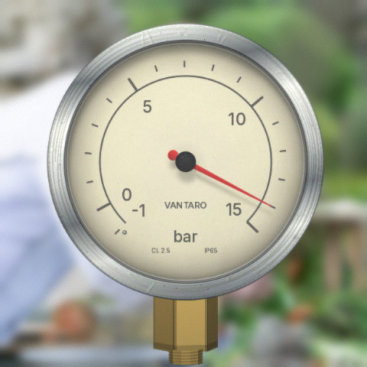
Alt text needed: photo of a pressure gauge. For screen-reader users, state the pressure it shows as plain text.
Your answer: 14 bar
